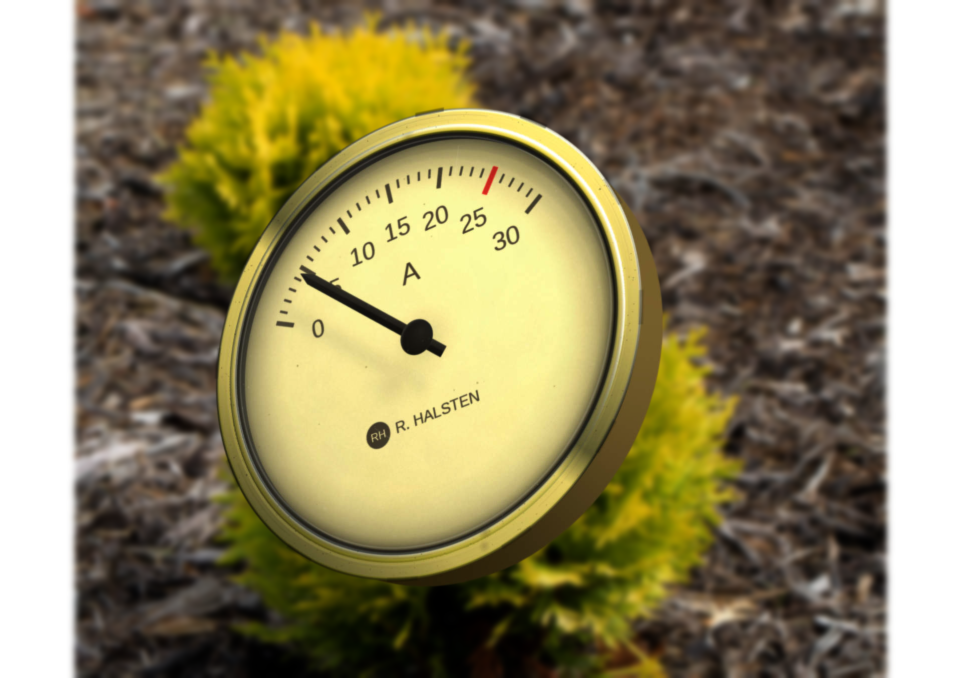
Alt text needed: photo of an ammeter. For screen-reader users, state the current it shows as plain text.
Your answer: 4.5 A
